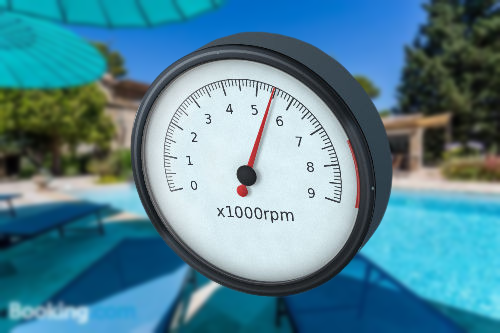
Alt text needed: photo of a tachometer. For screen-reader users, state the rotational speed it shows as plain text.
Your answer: 5500 rpm
